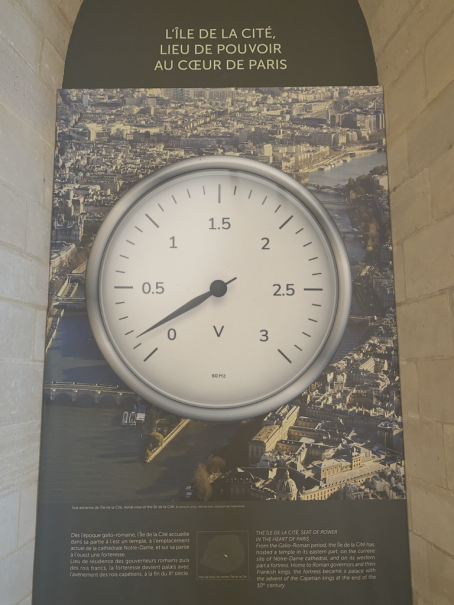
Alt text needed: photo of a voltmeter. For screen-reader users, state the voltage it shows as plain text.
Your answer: 0.15 V
